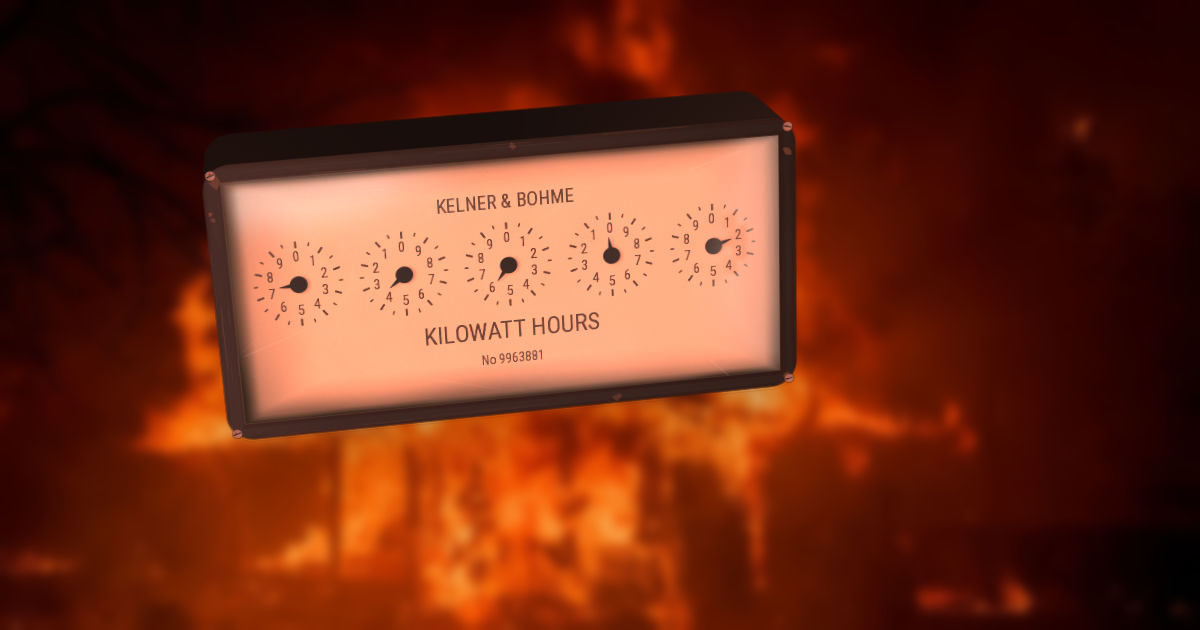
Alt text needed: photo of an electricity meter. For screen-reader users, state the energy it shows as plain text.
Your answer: 73602 kWh
